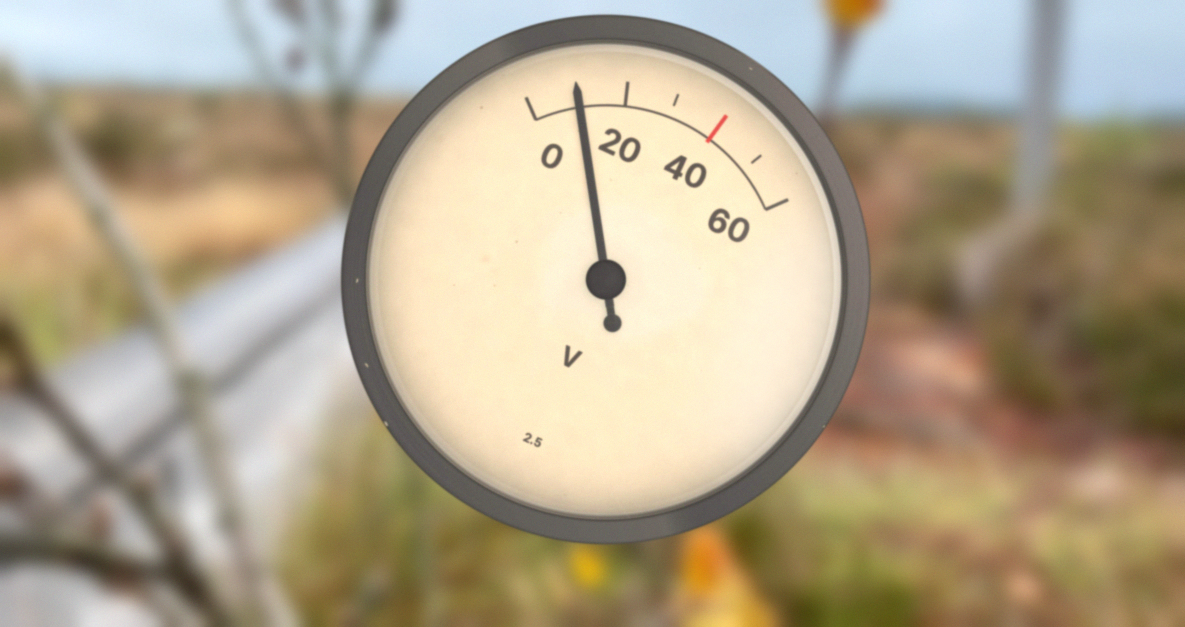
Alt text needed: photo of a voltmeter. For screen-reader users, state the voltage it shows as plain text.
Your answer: 10 V
